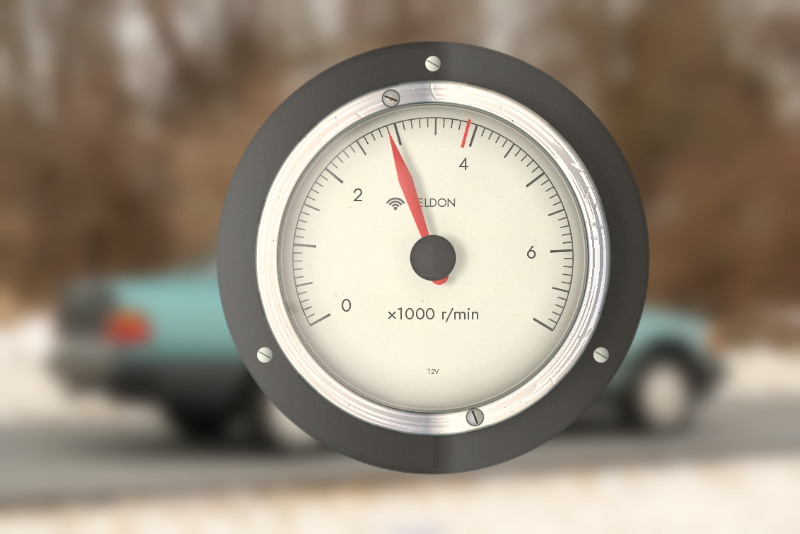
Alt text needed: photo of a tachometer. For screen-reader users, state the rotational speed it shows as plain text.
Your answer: 2900 rpm
